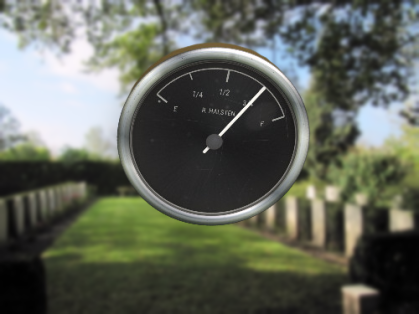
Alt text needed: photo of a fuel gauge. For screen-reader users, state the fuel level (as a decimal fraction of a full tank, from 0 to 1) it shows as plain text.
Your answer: 0.75
